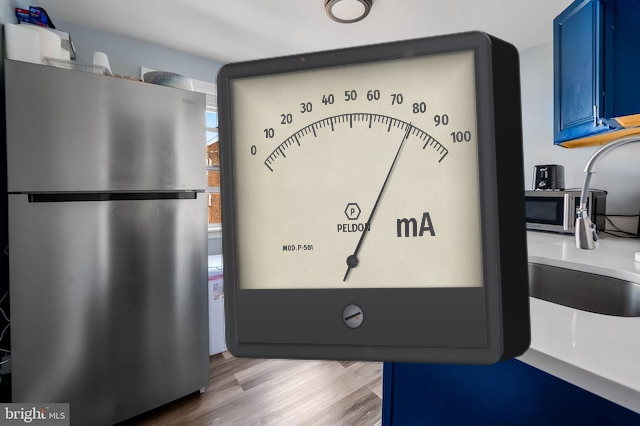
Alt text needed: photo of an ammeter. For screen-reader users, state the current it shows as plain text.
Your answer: 80 mA
